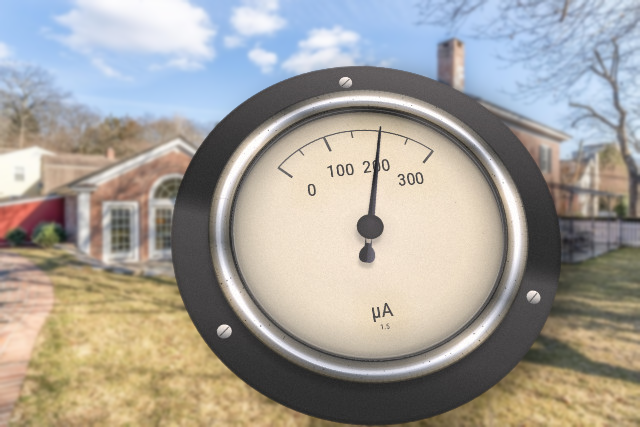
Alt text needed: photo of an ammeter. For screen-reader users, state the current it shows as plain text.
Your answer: 200 µA
